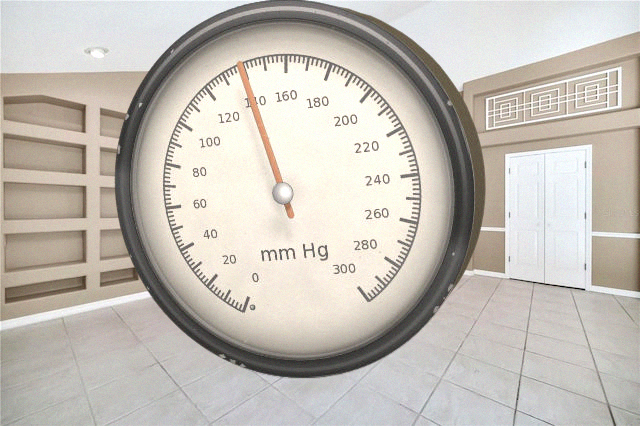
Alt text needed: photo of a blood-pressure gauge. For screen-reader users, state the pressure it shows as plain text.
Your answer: 140 mmHg
